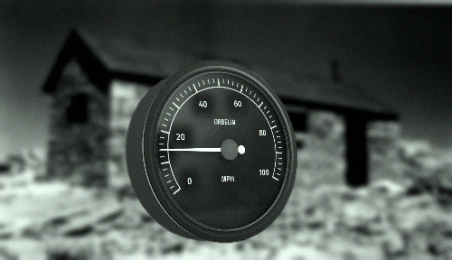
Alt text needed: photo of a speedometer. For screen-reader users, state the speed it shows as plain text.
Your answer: 14 mph
